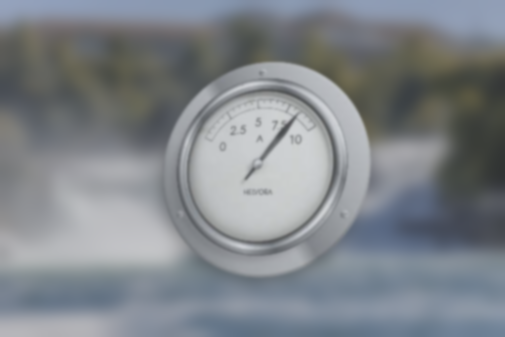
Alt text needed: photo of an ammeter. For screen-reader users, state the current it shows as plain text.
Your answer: 8.5 A
